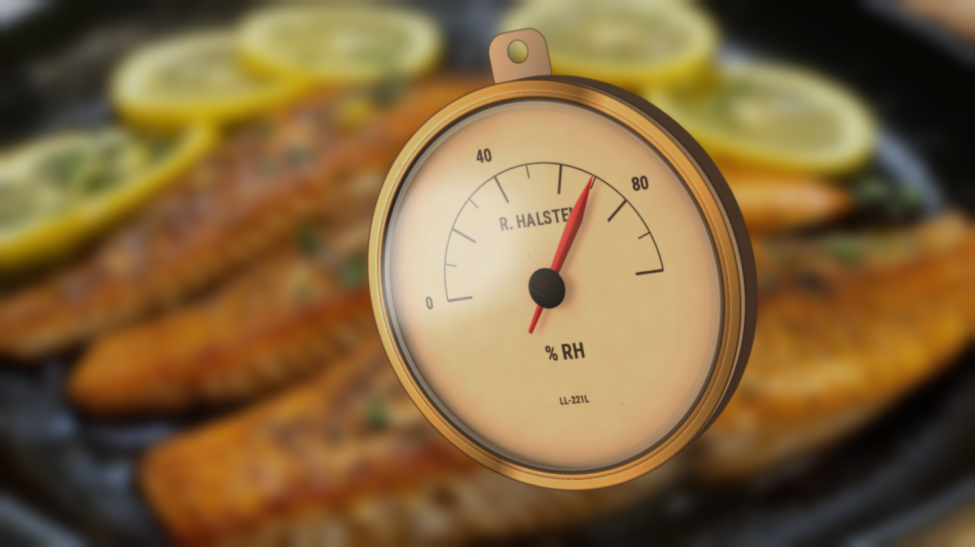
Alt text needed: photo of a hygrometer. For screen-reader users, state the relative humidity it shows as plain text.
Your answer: 70 %
